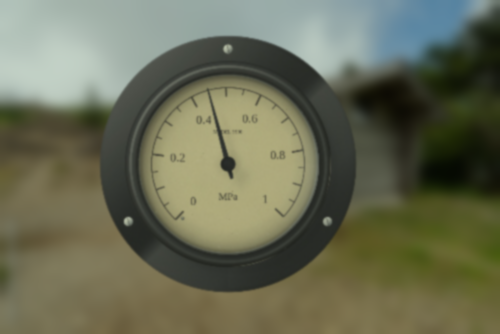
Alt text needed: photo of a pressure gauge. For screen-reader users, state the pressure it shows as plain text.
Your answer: 0.45 MPa
